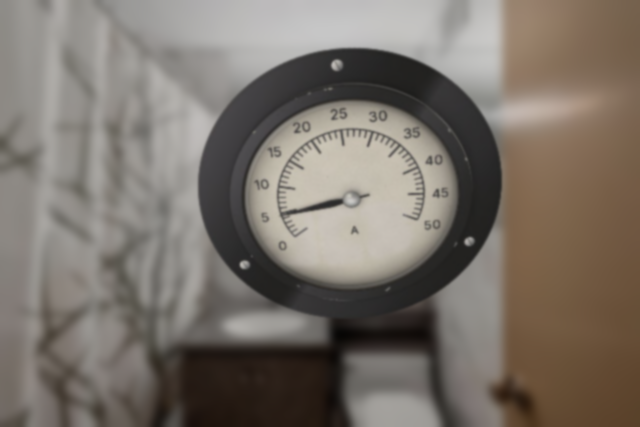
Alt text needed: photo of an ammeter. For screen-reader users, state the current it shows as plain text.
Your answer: 5 A
